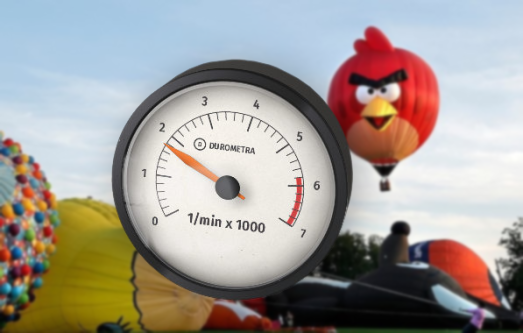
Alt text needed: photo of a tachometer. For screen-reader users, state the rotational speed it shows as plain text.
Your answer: 1800 rpm
